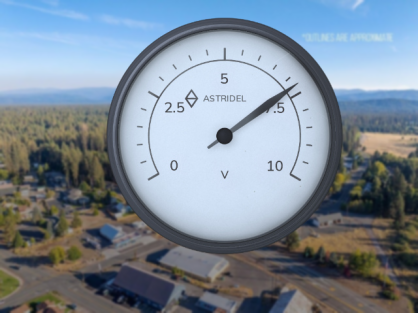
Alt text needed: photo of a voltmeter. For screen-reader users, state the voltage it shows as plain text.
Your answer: 7.25 V
